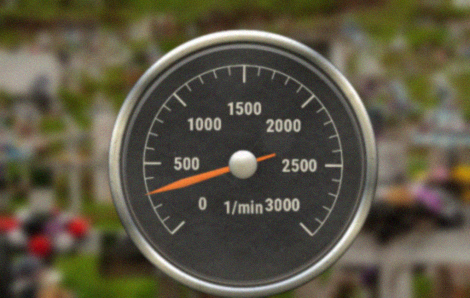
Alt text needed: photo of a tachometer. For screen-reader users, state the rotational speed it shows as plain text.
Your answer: 300 rpm
